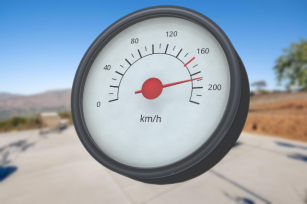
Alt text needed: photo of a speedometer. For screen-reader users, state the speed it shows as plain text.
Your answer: 190 km/h
